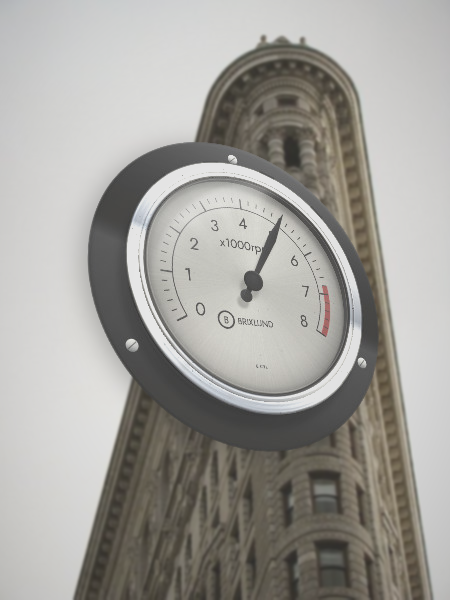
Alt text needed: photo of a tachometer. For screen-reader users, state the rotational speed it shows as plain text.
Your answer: 5000 rpm
